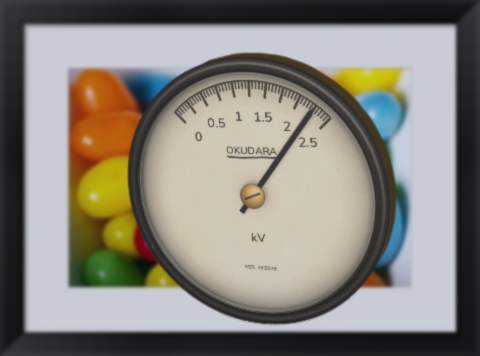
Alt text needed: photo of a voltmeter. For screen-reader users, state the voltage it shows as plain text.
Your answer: 2.25 kV
